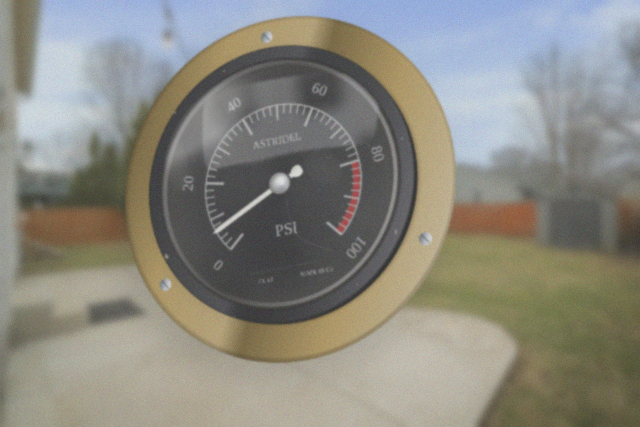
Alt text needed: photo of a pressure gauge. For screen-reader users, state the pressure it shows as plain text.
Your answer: 6 psi
